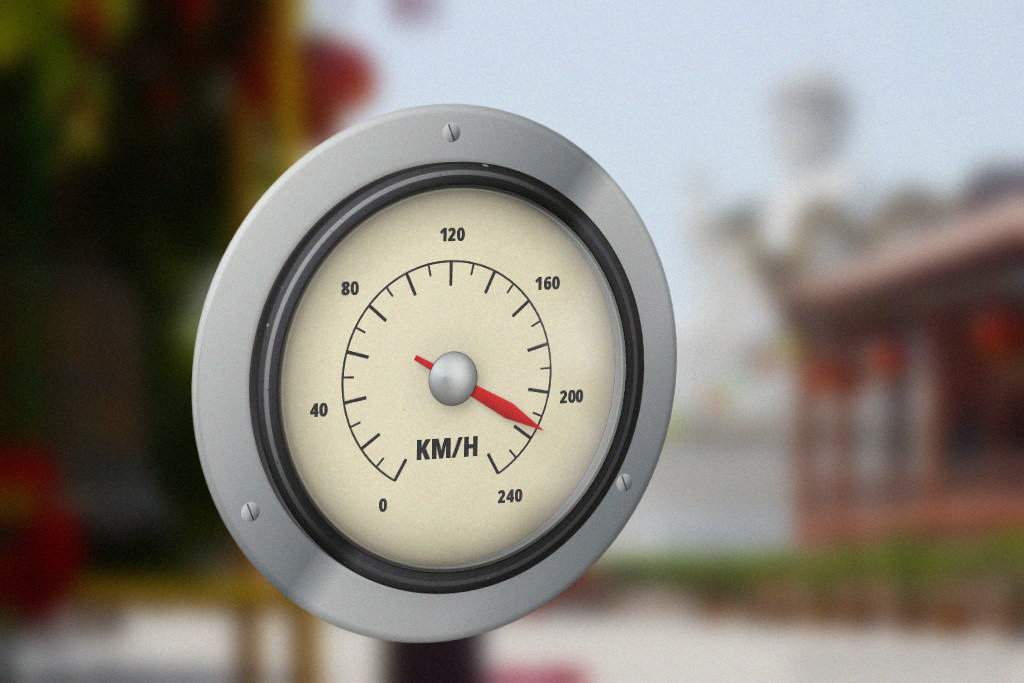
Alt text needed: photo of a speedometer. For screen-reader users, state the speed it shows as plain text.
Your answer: 215 km/h
